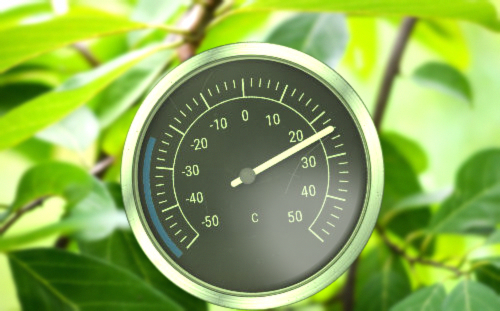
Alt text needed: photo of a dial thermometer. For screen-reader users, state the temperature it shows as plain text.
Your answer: 24 °C
